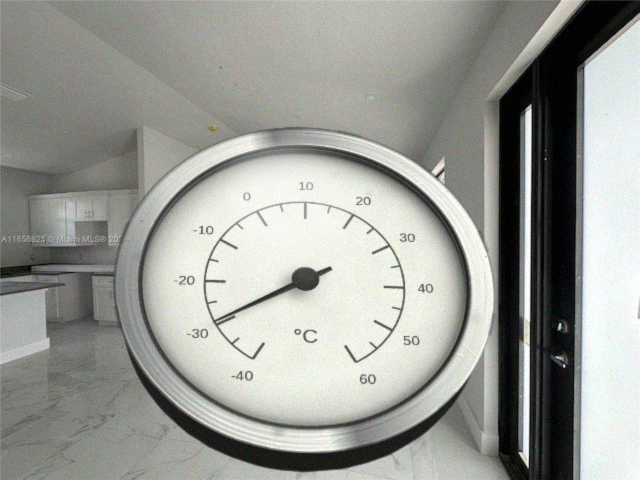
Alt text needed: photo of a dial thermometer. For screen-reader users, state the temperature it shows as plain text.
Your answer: -30 °C
